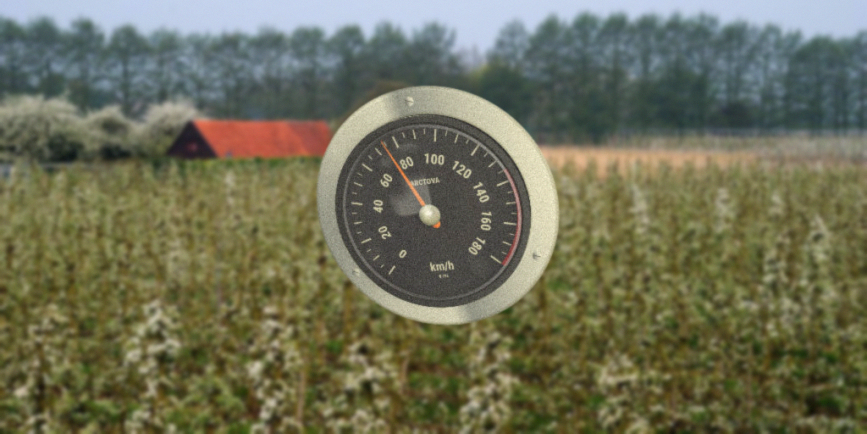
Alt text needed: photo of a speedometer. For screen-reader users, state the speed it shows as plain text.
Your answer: 75 km/h
